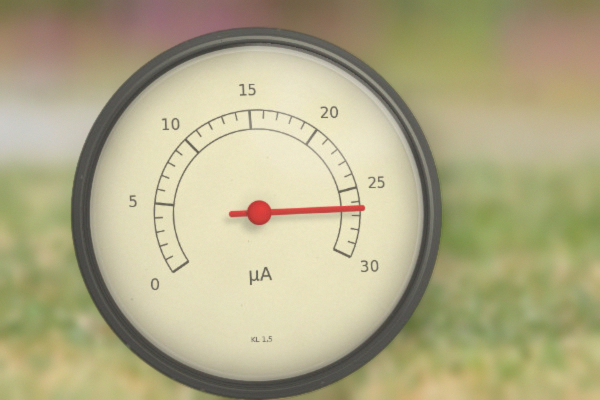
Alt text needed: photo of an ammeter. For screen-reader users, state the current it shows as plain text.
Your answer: 26.5 µA
